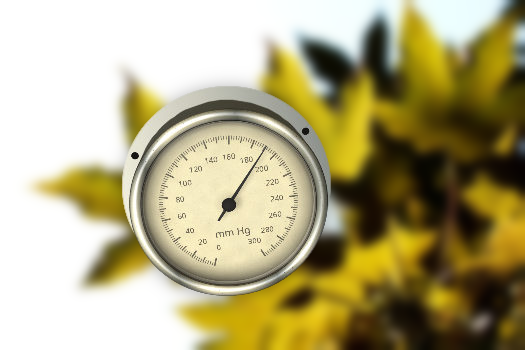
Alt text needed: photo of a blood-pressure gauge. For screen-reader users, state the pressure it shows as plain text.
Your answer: 190 mmHg
